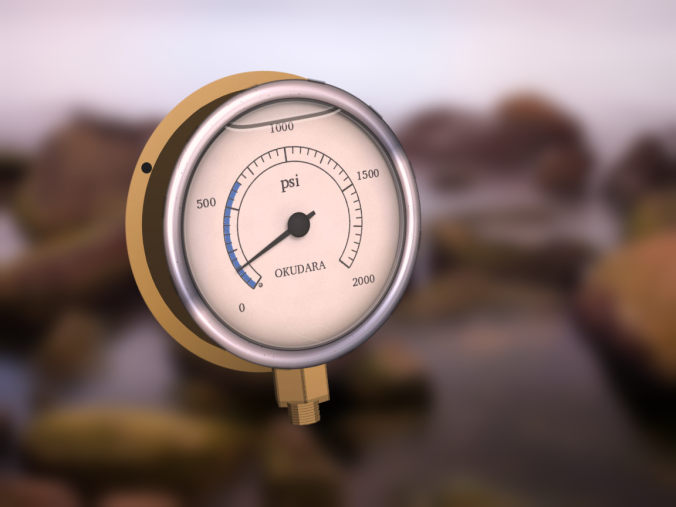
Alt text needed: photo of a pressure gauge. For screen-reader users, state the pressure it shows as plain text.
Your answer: 150 psi
